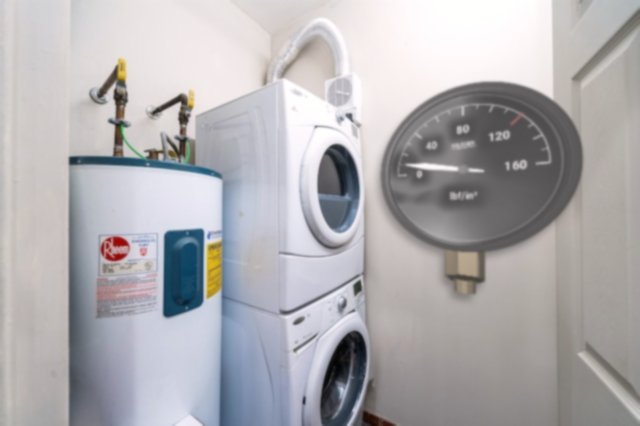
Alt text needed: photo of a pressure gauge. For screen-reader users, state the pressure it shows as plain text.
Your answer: 10 psi
